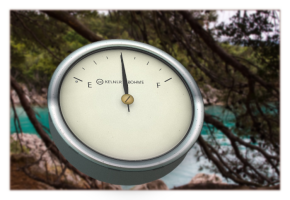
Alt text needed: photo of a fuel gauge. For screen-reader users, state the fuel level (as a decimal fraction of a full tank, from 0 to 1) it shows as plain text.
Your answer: 0.5
